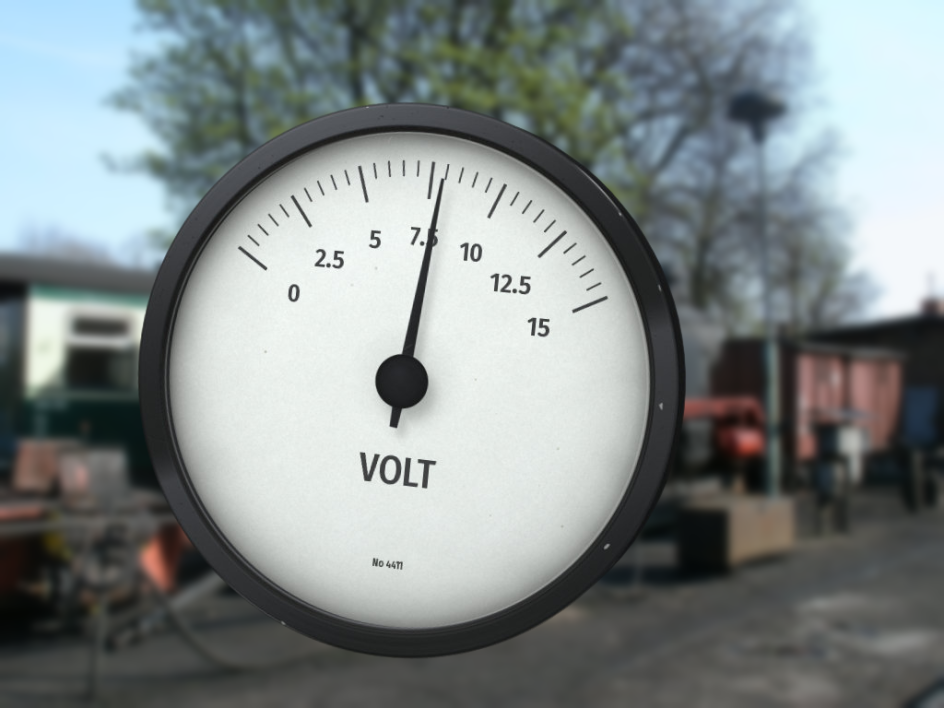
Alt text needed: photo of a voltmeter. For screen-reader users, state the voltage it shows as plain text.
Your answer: 8 V
